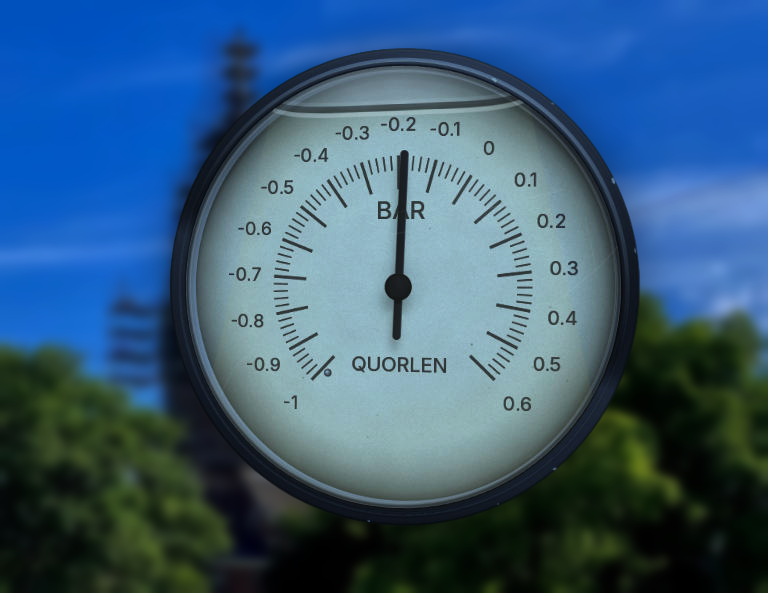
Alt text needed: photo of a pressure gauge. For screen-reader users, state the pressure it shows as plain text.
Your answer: -0.18 bar
